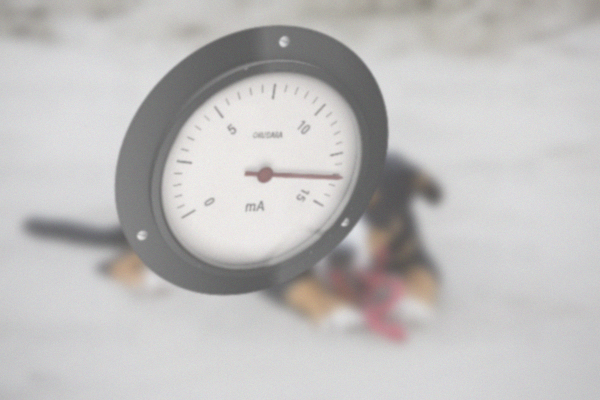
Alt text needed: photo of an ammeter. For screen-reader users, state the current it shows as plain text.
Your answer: 13.5 mA
